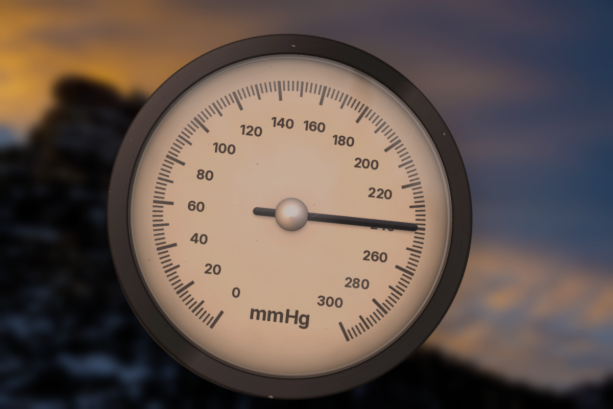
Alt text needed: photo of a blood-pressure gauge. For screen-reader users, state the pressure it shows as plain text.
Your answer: 240 mmHg
